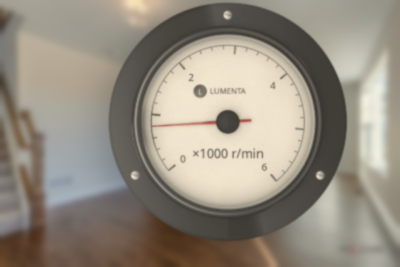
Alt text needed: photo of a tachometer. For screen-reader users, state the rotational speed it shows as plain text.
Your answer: 800 rpm
